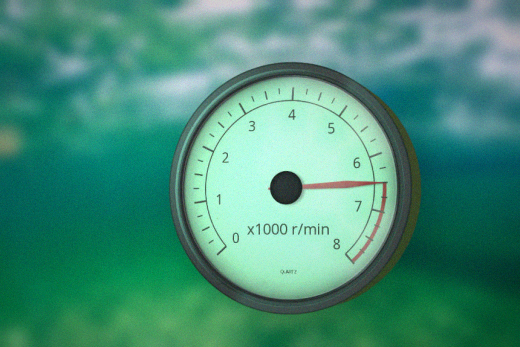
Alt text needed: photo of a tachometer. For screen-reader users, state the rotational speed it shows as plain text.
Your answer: 6500 rpm
